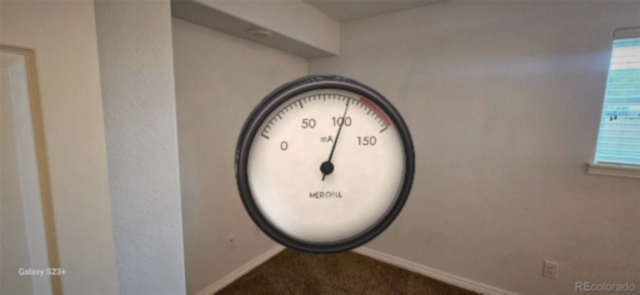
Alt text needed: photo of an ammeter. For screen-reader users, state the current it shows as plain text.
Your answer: 100 mA
